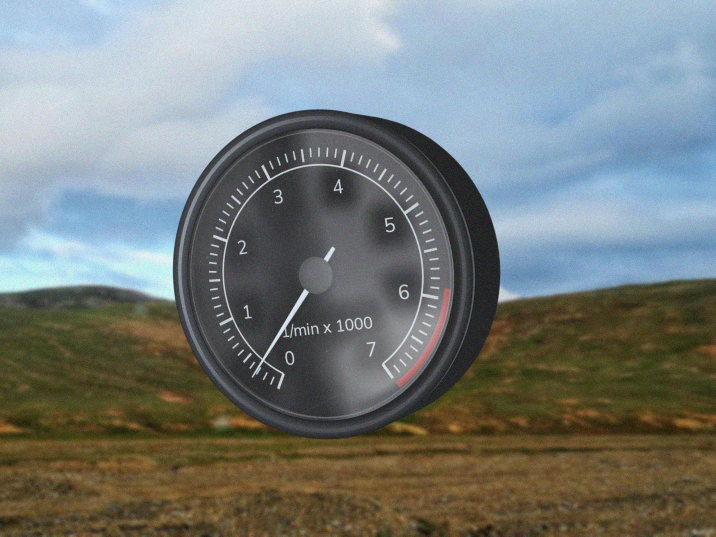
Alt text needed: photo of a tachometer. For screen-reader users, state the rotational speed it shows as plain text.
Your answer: 300 rpm
